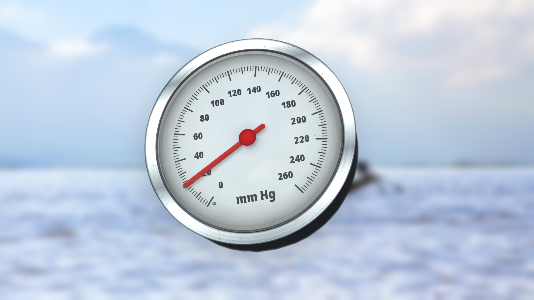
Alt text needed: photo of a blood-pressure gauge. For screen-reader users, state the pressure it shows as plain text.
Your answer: 20 mmHg
